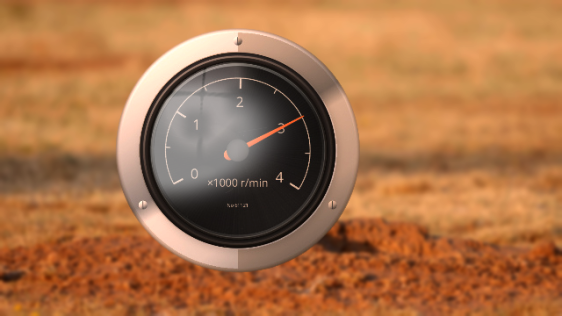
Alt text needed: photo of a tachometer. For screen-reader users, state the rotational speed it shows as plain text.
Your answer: 3000 rpm
